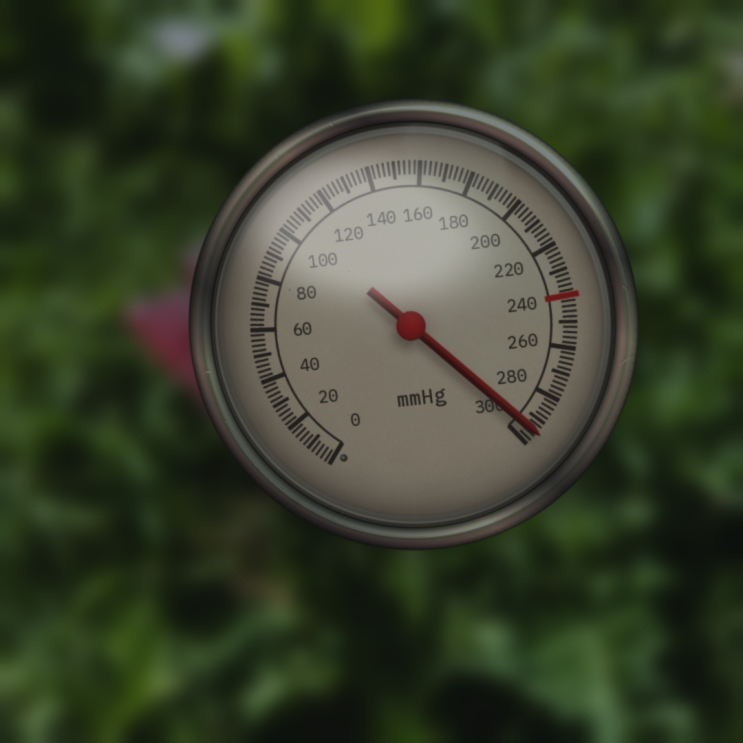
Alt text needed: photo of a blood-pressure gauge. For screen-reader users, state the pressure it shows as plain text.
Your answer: 294 mmHg
